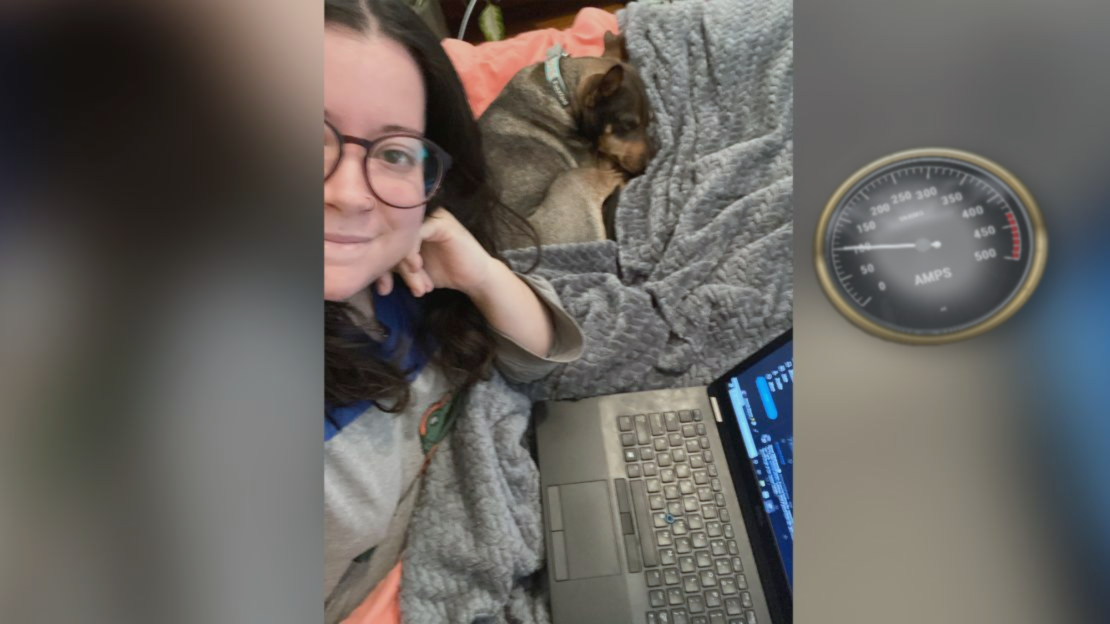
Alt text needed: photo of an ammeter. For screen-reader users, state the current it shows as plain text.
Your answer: 100 A
